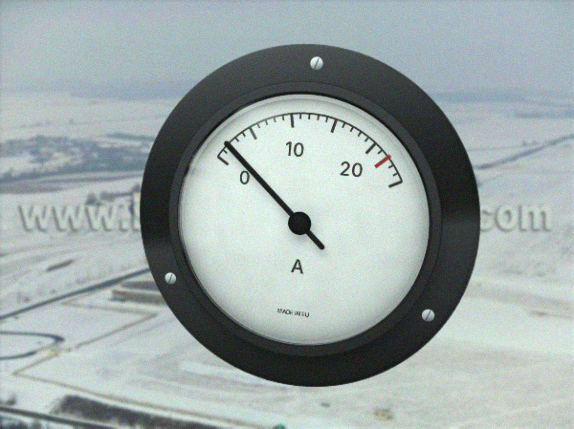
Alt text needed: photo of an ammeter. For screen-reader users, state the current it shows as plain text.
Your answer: 2 A
